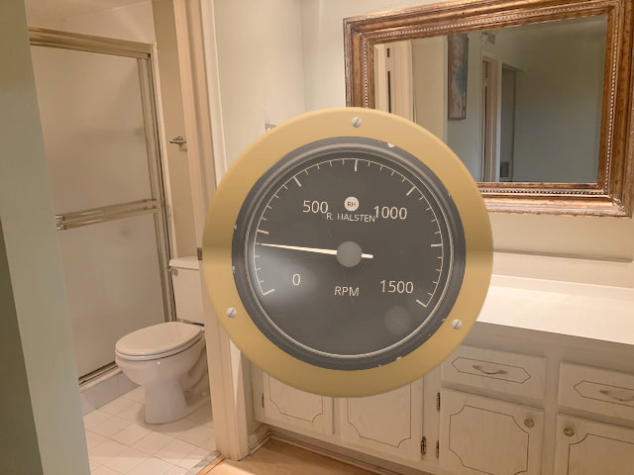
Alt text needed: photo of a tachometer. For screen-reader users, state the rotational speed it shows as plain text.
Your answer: 200 rpm
